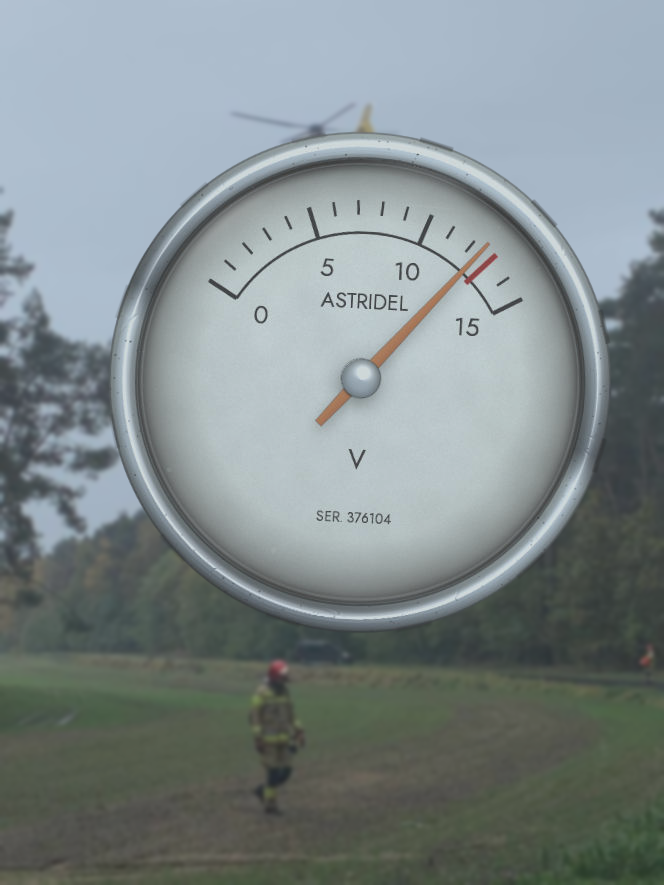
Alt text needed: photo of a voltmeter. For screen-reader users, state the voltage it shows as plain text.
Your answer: 12.5 V
